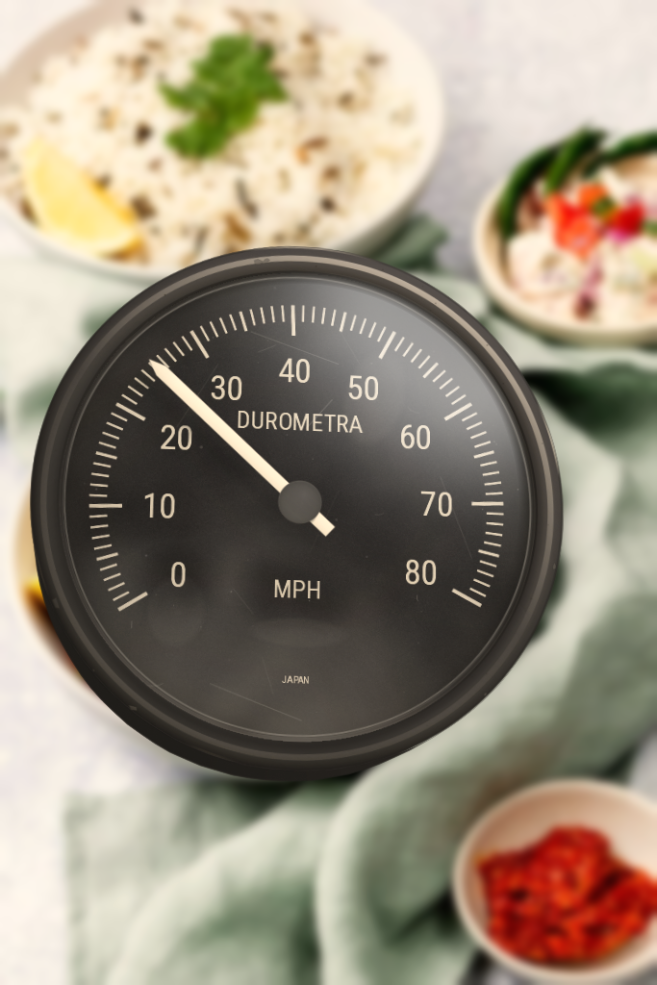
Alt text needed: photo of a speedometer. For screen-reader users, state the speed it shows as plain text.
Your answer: 25 mph
